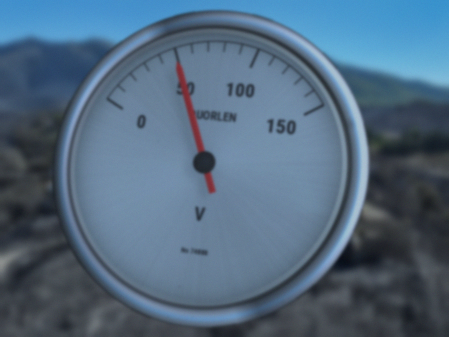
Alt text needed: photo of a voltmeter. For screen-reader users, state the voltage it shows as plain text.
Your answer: 50 V
